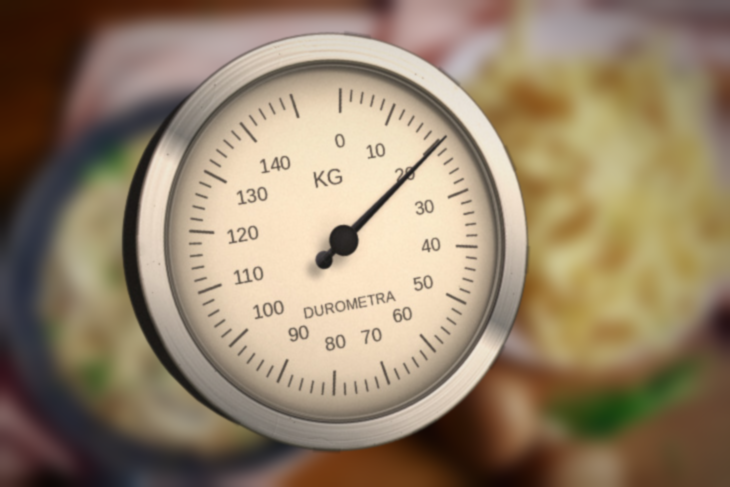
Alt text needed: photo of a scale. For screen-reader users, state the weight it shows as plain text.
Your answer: 20 kg
